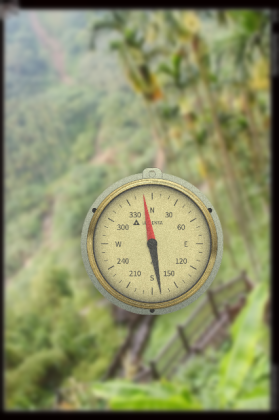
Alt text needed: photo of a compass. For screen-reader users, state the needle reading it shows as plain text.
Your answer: 350 °
